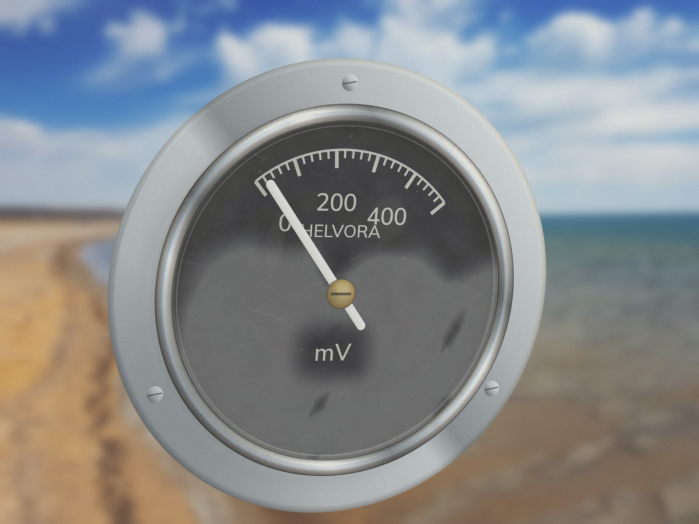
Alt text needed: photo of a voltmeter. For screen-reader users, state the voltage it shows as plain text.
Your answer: 20 mV
